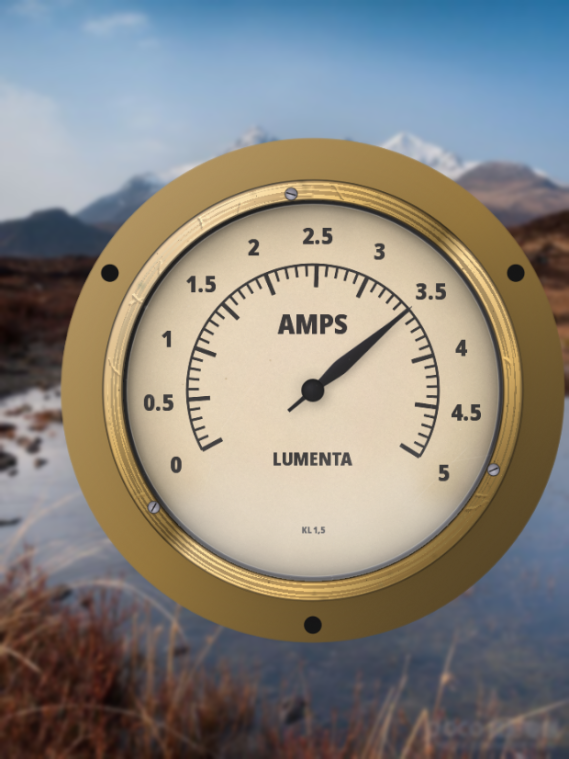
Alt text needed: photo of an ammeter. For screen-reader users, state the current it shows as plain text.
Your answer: 3.5 A
